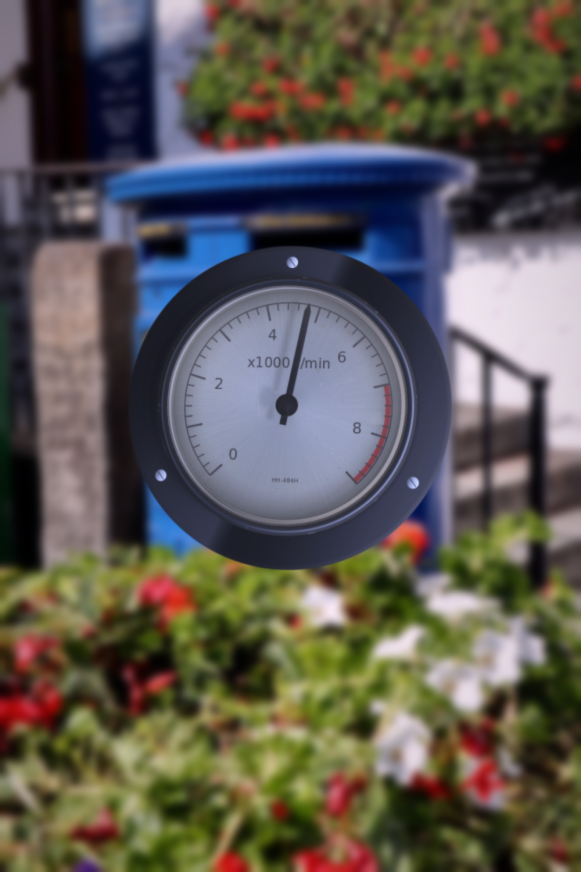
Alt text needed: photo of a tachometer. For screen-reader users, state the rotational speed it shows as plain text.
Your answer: 4800 rpm
